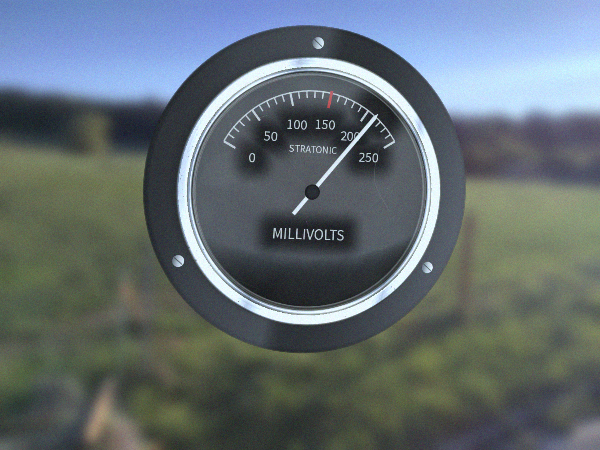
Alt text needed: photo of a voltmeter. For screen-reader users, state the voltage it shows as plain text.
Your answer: 210 mV
